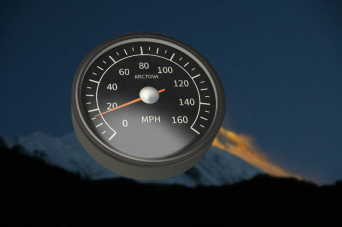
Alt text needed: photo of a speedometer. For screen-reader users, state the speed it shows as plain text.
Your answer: 15 mph
